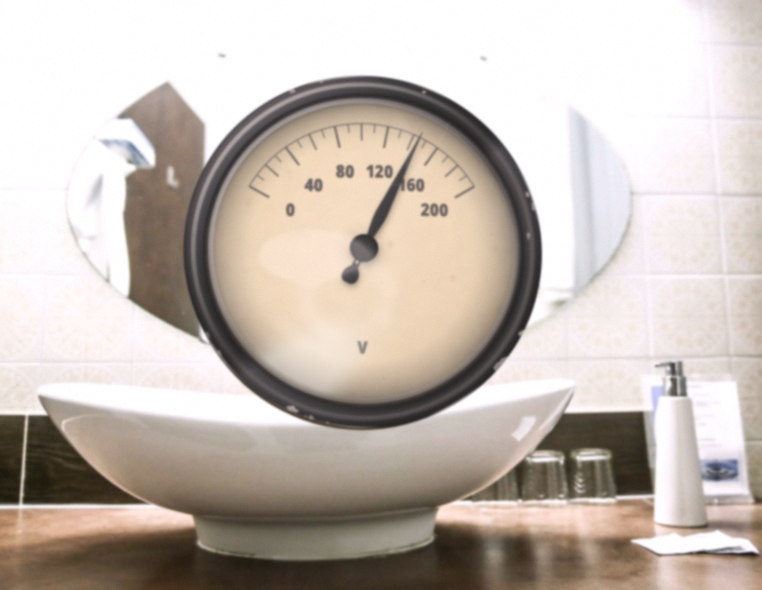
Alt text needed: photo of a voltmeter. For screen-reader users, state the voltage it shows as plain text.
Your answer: 145 V
